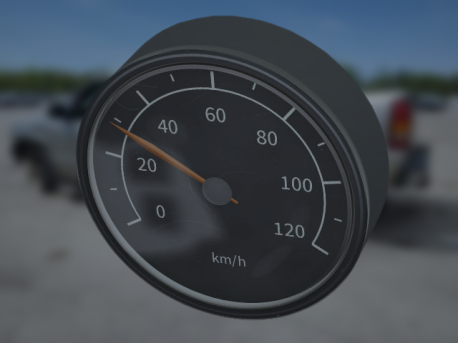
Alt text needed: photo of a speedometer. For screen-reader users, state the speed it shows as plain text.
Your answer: 30 km/h
